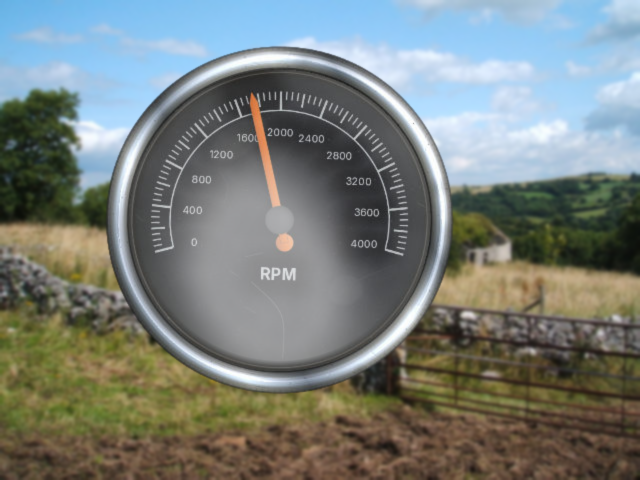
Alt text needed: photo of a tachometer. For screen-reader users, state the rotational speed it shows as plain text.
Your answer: 1750 rpm
